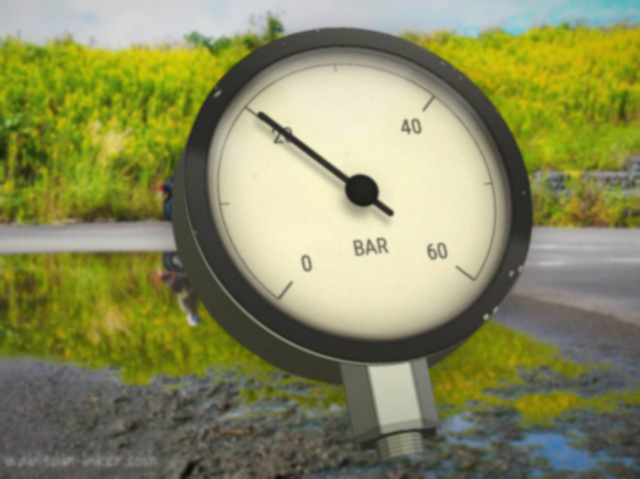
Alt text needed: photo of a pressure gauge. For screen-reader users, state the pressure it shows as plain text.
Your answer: 20 bar
